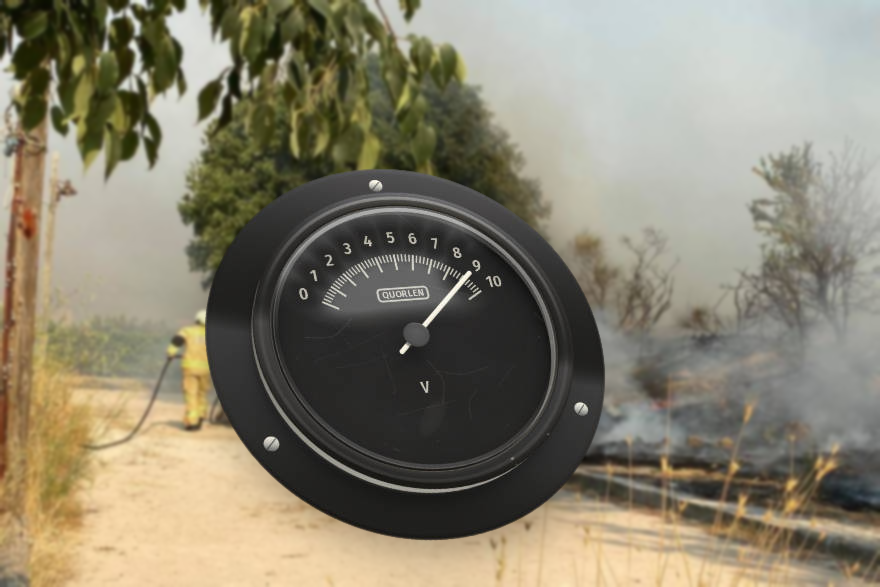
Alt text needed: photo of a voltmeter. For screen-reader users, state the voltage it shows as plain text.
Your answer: 9 V
